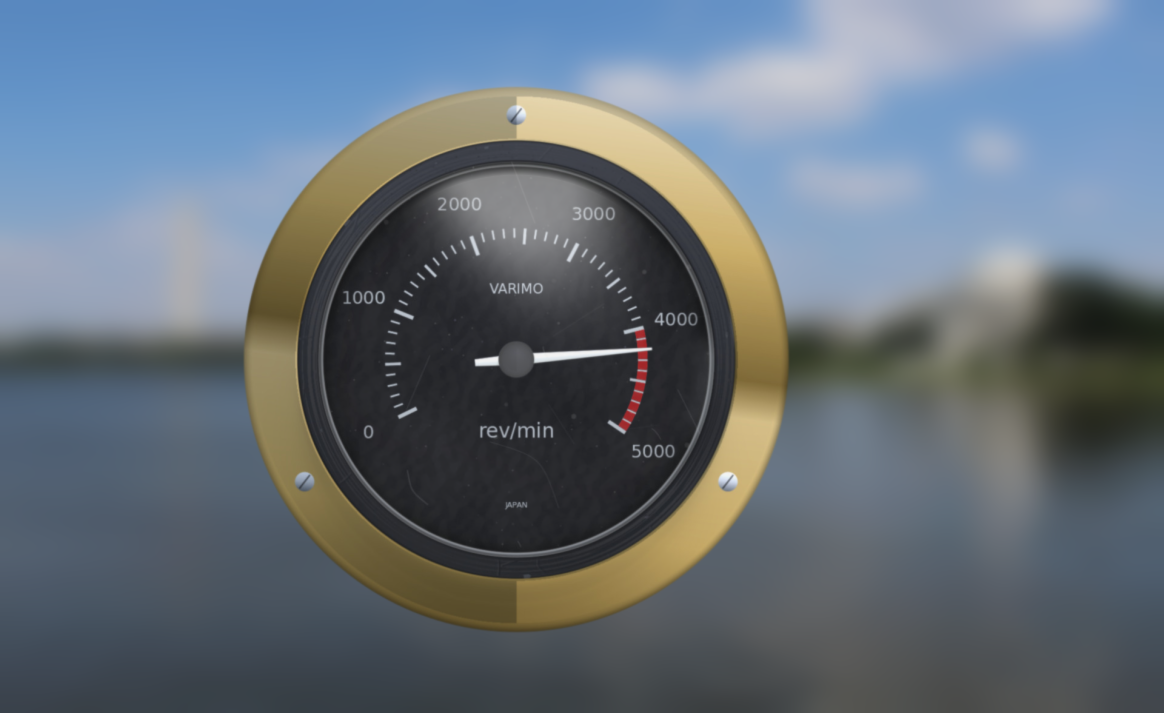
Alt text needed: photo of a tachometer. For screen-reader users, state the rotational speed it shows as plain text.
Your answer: 4200 rpm
